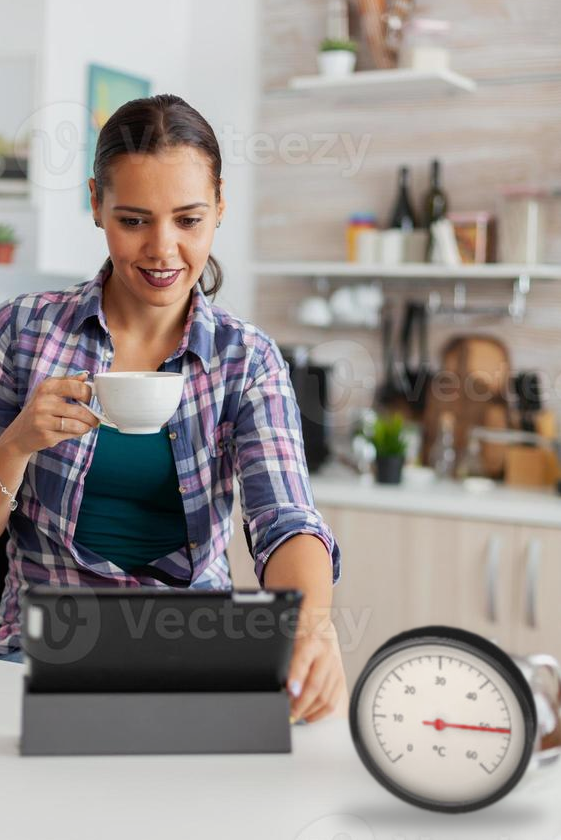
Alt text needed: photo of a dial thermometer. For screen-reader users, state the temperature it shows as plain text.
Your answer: 50 °C
